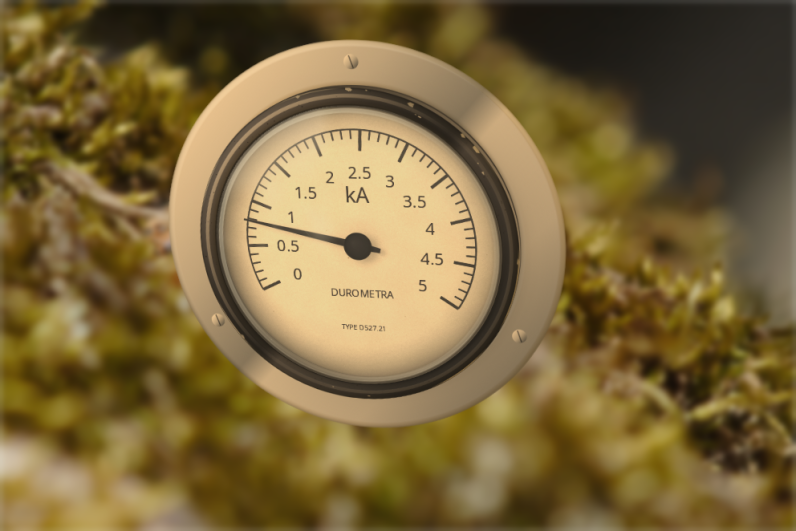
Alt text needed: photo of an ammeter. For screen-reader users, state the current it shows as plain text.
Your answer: 0.8 kA
